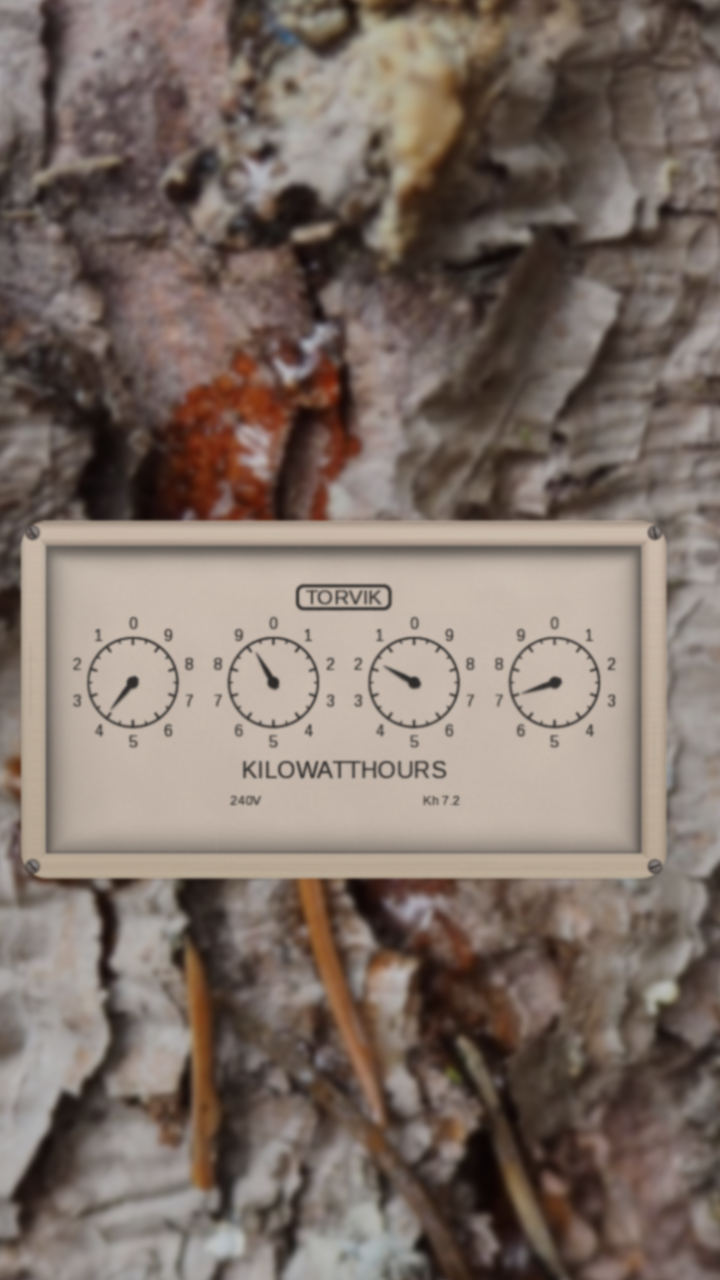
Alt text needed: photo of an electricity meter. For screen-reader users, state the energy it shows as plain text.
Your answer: 3917 kWh
